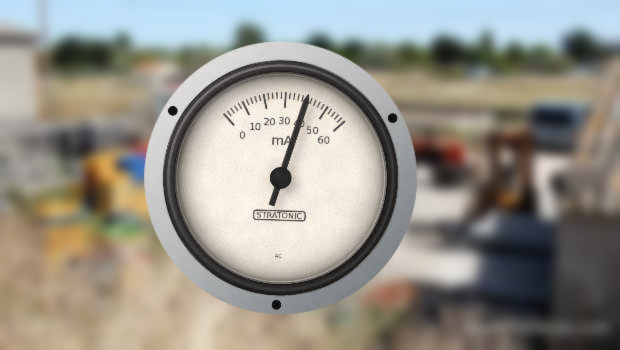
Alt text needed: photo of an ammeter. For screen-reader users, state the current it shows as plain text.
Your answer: 40 mA
